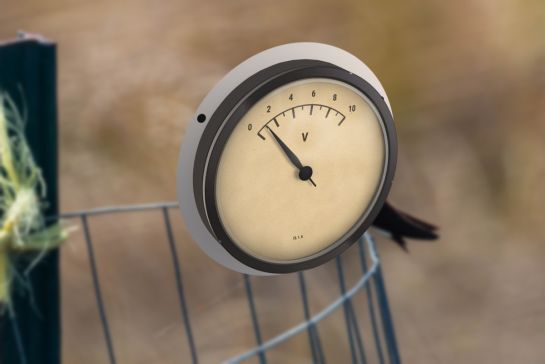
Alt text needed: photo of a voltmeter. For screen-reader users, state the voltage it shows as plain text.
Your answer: 1 V
